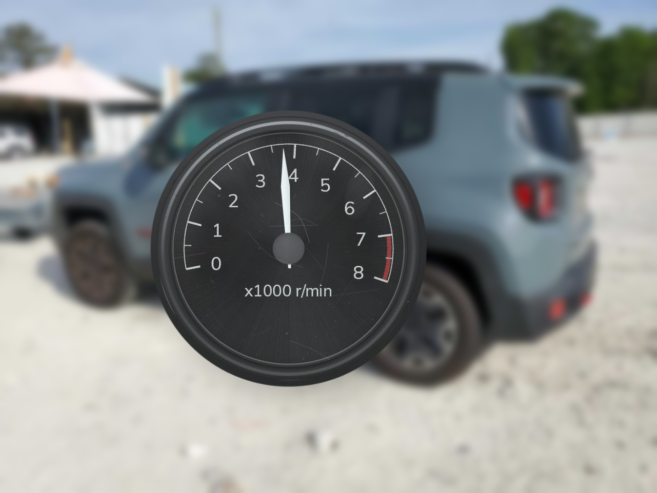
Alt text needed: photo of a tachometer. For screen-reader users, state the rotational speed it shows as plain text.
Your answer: 3750 rpm
